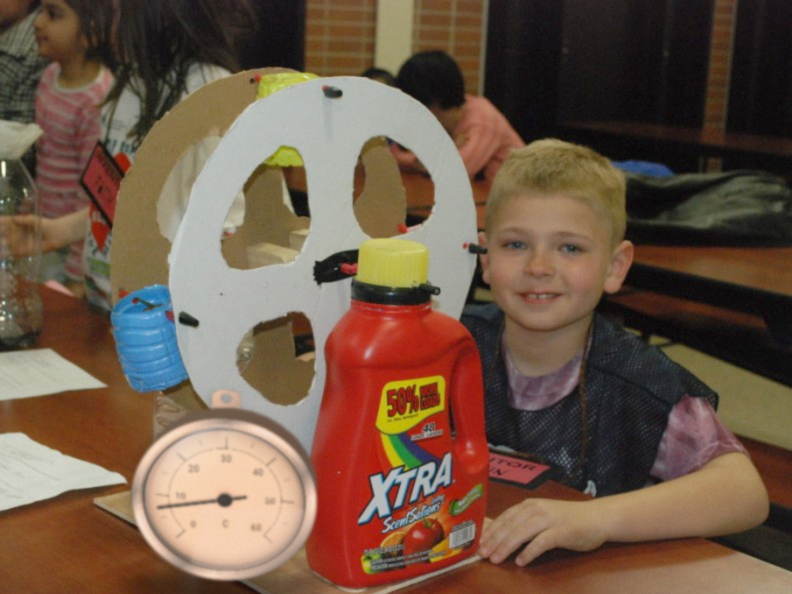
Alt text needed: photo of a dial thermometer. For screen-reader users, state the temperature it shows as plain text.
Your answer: 7.5 °C
